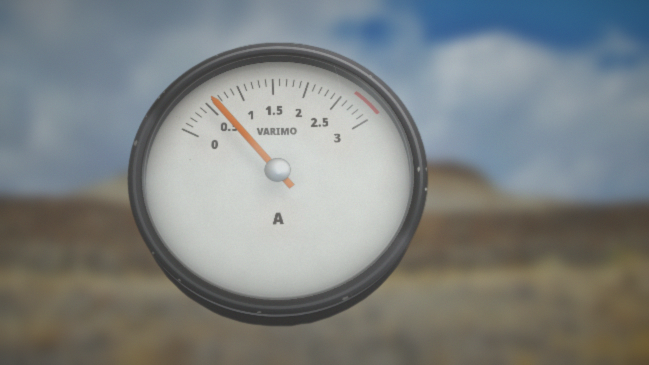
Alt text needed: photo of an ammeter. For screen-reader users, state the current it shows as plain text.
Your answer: 0.6 A
